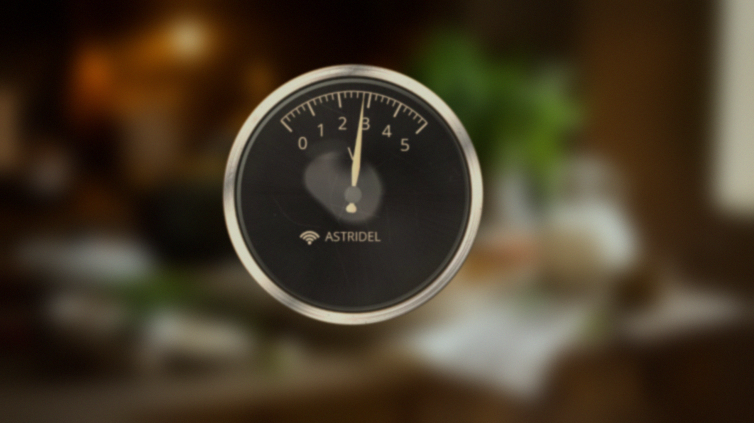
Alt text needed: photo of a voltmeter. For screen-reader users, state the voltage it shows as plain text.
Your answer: 2.8 V
